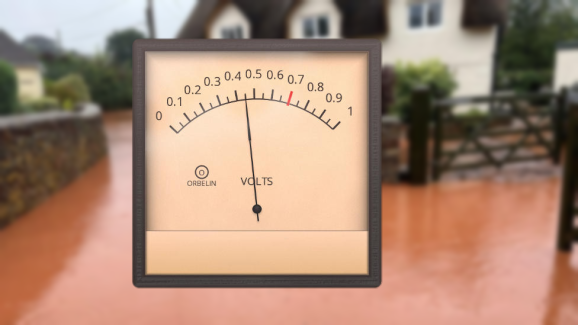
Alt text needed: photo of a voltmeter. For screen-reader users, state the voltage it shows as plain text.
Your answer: 0.45 V
